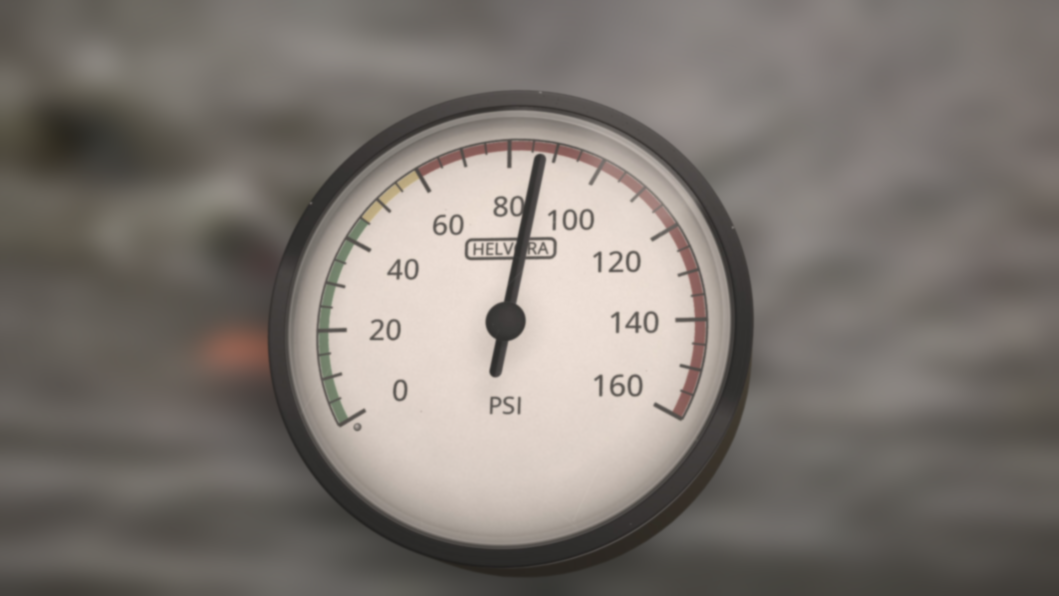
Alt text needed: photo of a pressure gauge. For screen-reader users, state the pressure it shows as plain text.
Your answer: 87.5 psi
